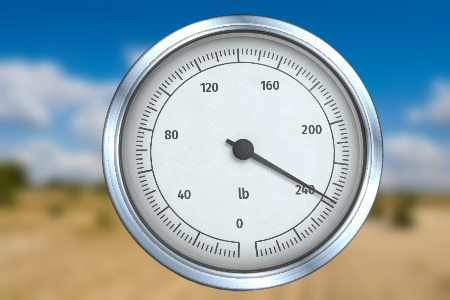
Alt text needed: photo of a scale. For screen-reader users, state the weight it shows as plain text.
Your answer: 238 lb
